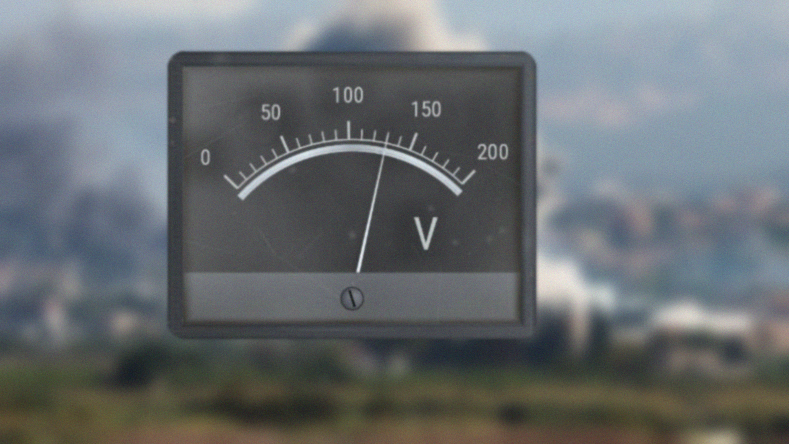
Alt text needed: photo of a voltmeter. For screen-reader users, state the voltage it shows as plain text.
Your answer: 130 V
